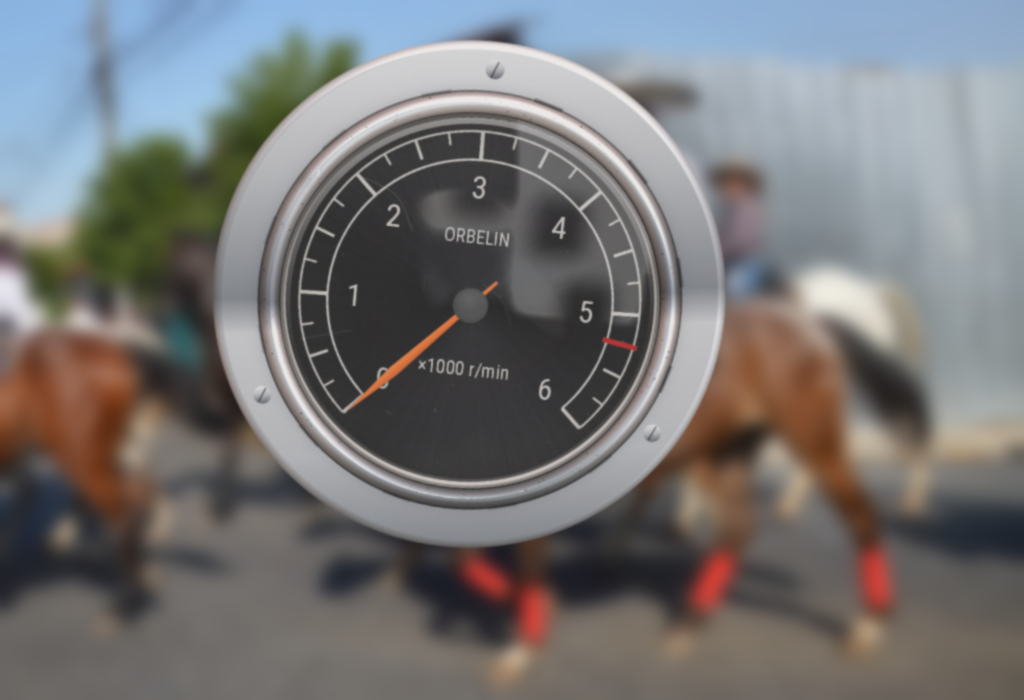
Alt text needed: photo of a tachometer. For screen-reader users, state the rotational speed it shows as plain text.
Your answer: 0 rpm
